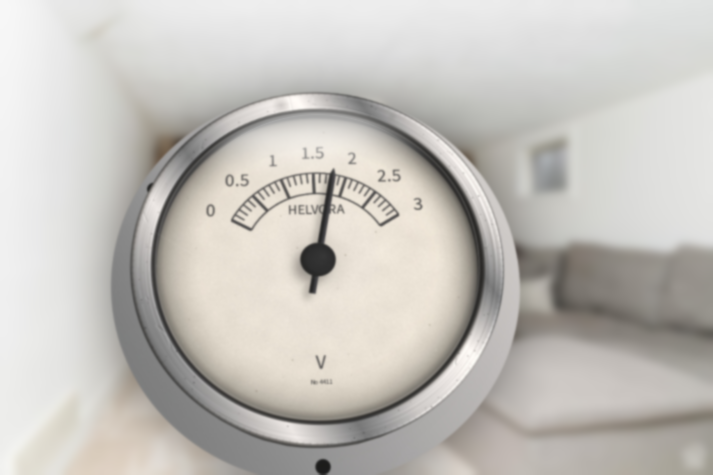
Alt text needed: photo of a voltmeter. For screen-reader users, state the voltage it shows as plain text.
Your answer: 1.8 V
